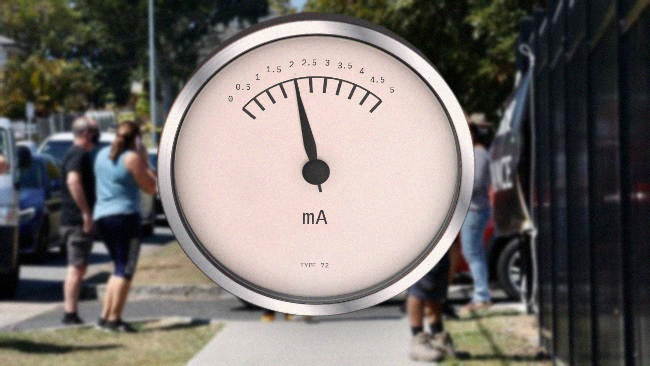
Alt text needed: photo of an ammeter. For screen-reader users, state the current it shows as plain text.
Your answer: 2 mA
